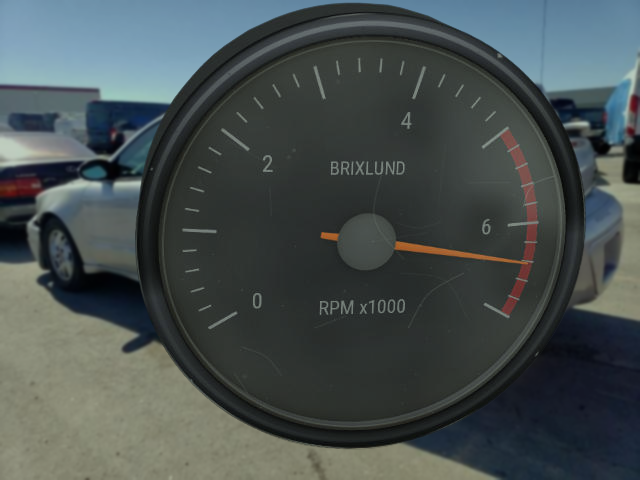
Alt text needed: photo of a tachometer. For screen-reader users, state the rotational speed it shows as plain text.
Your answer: 6400 rpm
